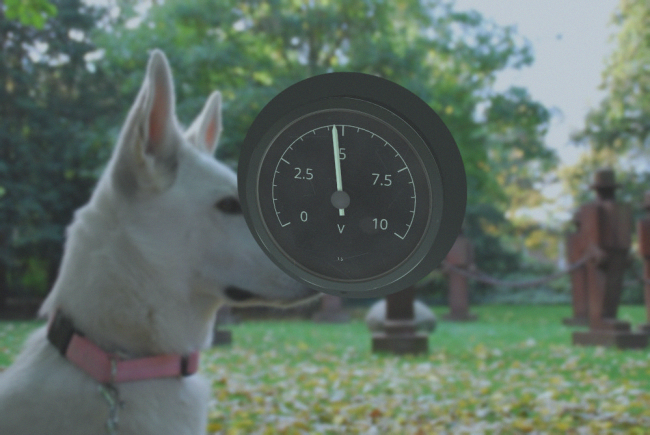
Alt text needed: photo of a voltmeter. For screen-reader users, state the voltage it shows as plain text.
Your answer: 4.75 V
